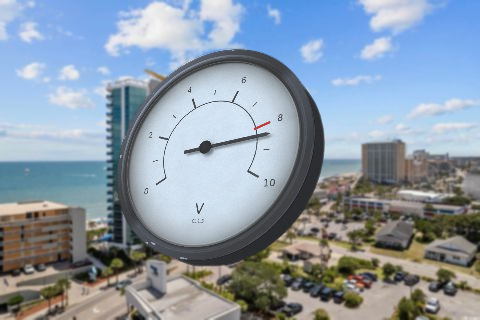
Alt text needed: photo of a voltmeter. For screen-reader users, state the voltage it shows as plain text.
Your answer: 8.5 V
